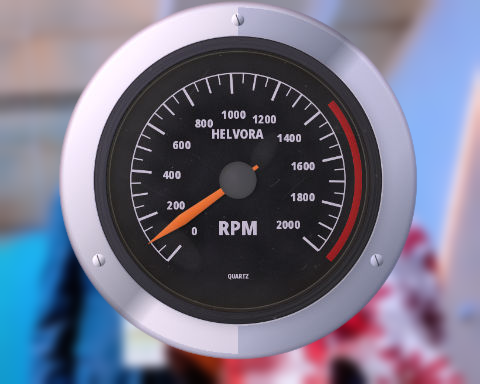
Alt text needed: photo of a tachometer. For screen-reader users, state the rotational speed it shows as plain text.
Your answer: 100 rpm
